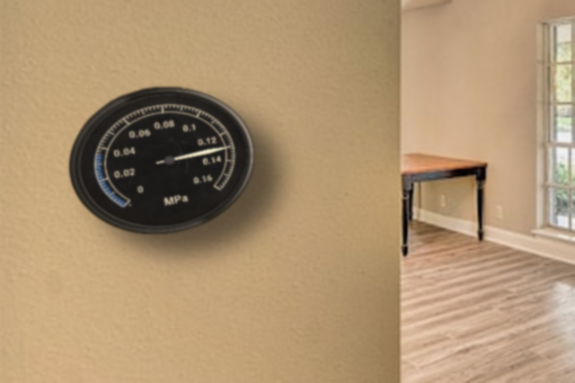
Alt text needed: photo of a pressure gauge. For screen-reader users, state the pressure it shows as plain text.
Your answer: 0.13 MPa
